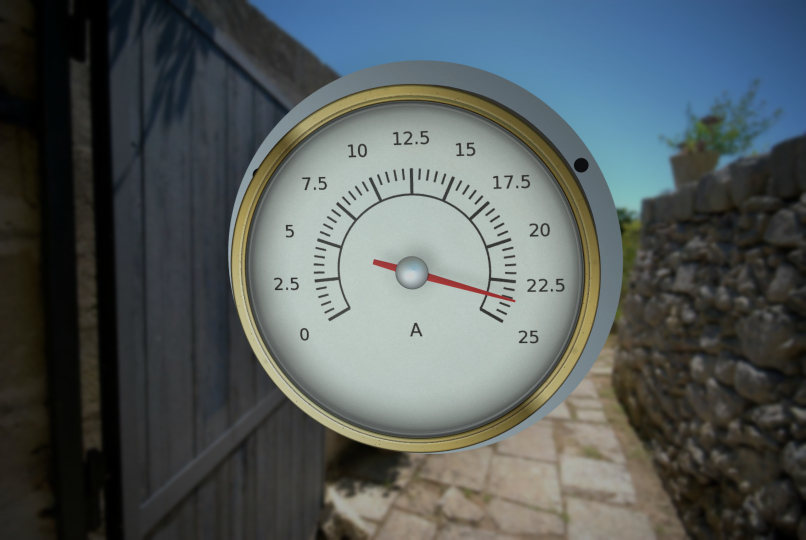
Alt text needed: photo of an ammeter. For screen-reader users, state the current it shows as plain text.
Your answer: 23.5 A
